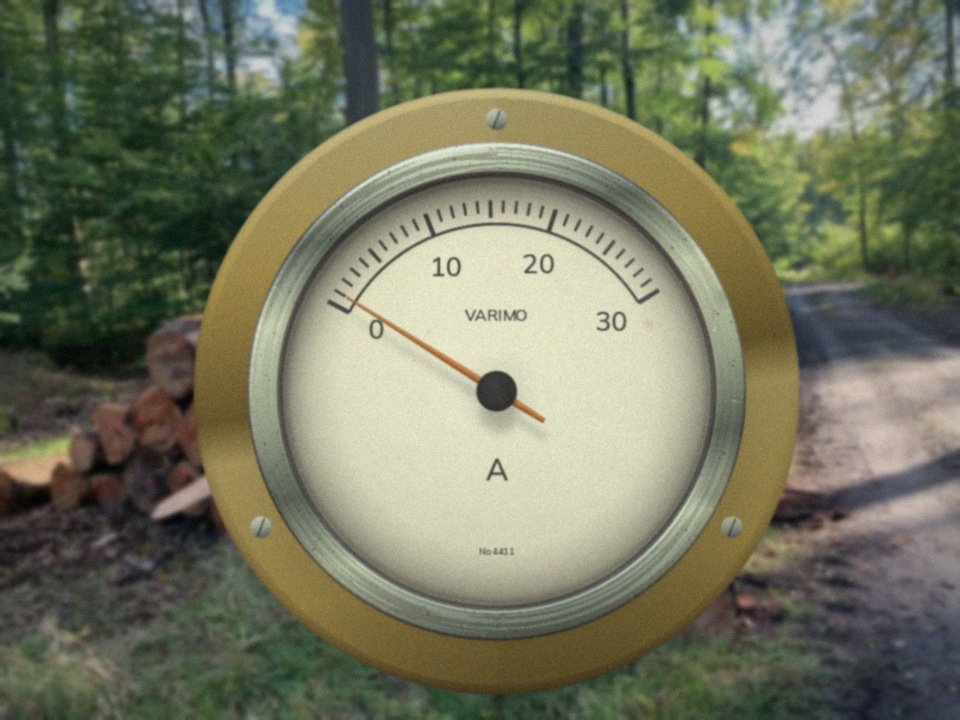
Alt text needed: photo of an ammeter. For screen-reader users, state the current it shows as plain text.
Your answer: 1 A
